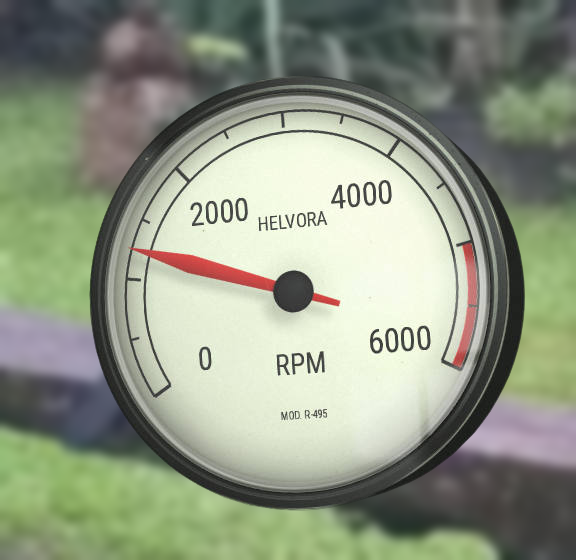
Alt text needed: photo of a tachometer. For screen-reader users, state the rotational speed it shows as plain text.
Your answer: 1250 rpm
